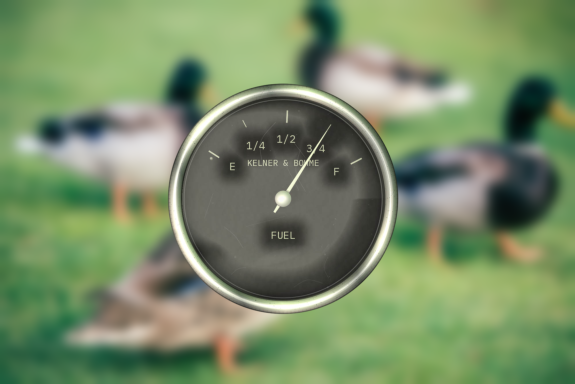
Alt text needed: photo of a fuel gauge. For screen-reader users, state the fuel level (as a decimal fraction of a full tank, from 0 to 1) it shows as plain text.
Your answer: 0.75
